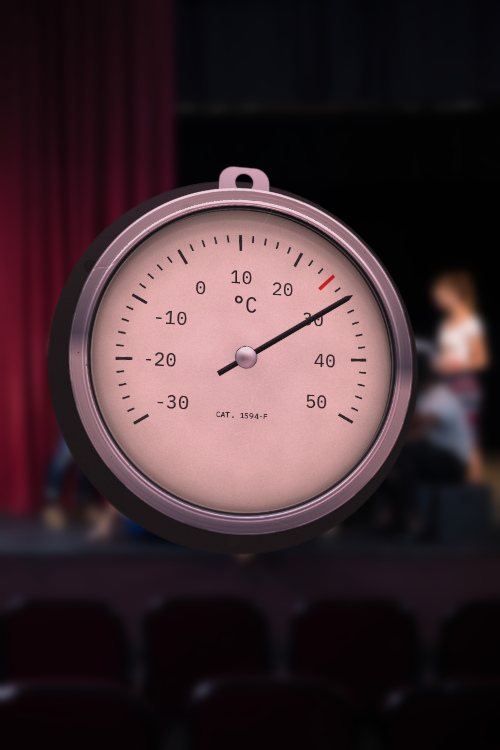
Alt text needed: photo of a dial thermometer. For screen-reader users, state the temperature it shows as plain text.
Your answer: 30 °C
